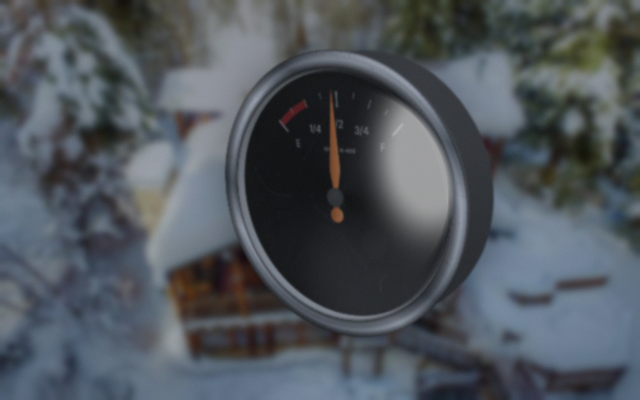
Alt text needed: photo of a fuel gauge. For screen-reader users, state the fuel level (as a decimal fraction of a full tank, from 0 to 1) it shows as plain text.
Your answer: 0.5
